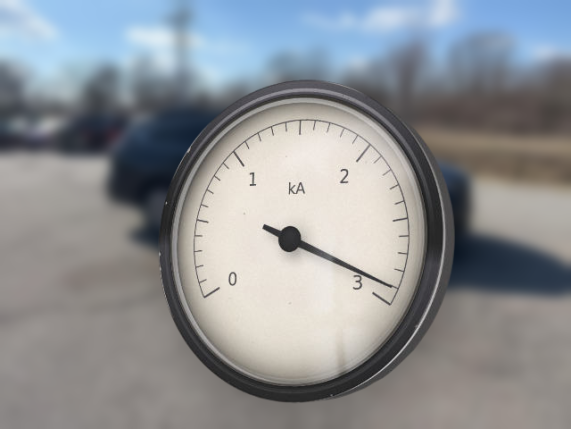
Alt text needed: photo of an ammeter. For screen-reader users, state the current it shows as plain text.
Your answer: 2.9 kA
